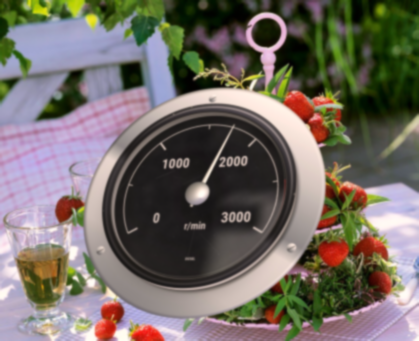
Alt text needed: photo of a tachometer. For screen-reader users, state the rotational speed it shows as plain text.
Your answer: 1750 rpm
